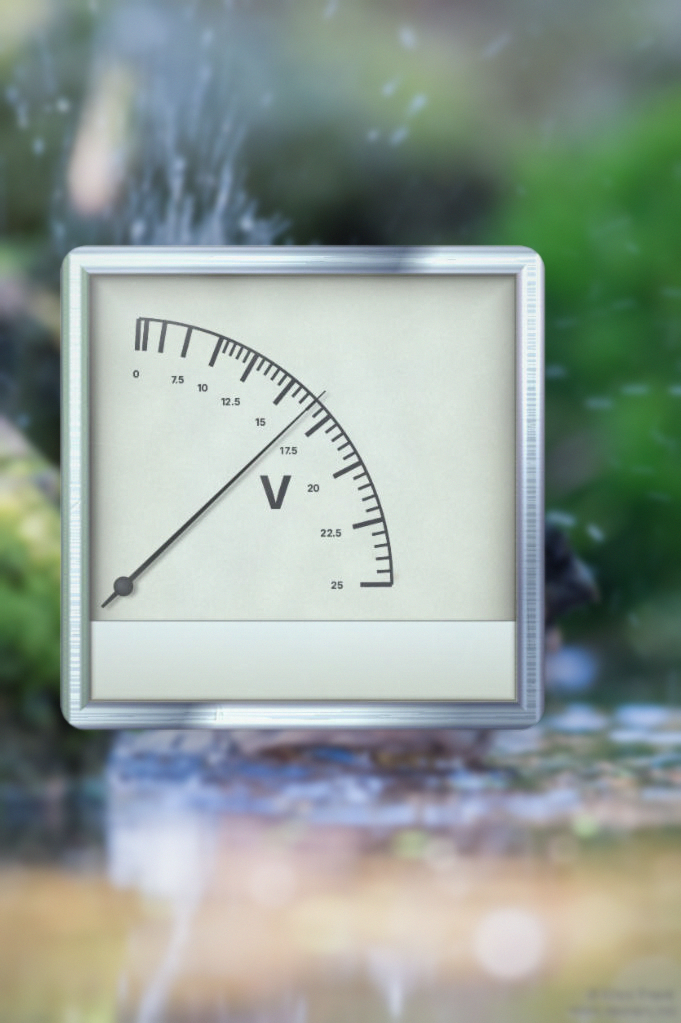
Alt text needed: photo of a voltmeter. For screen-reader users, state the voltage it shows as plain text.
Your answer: 16.5 V
